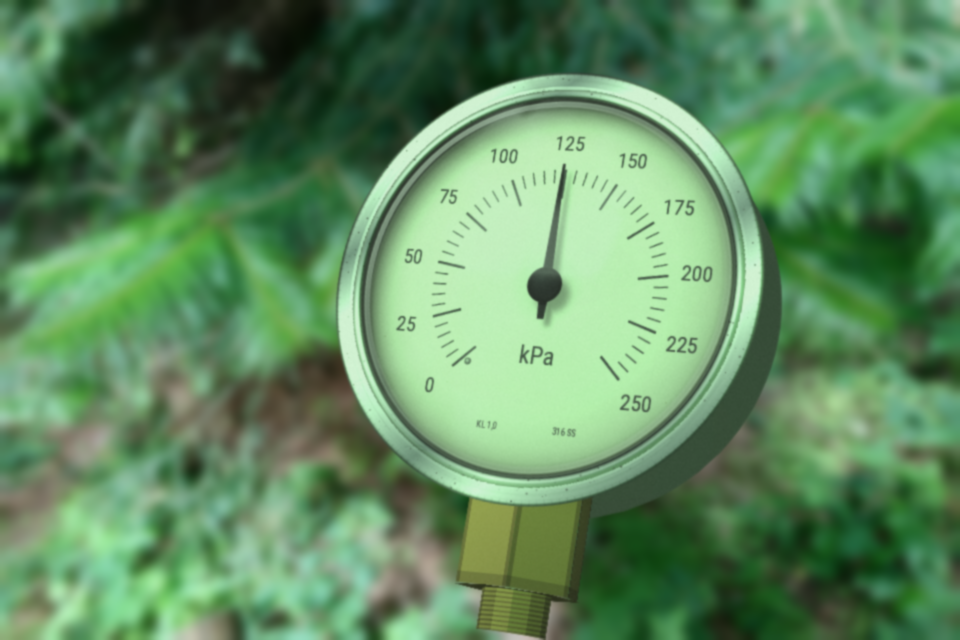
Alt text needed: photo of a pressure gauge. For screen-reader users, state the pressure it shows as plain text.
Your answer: 125 kPa
